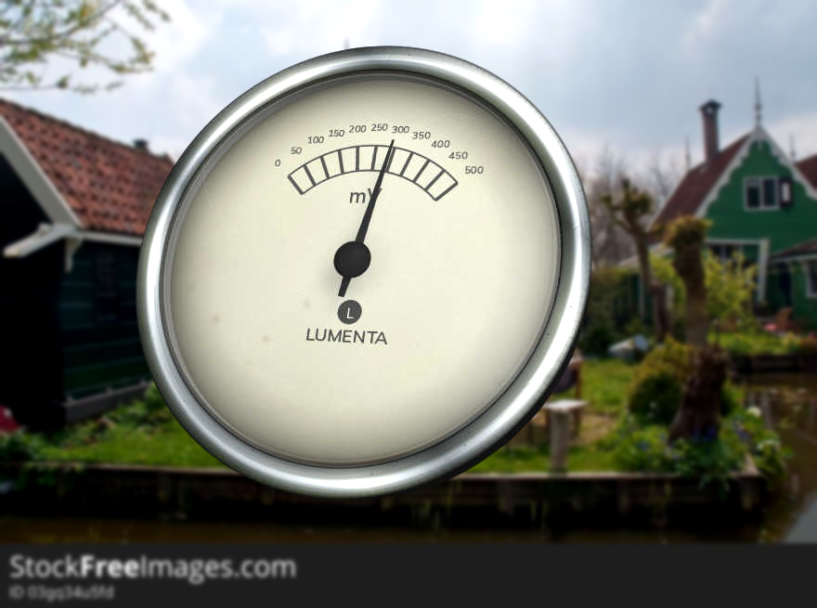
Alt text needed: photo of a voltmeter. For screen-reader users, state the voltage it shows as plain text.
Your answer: 300 mV
